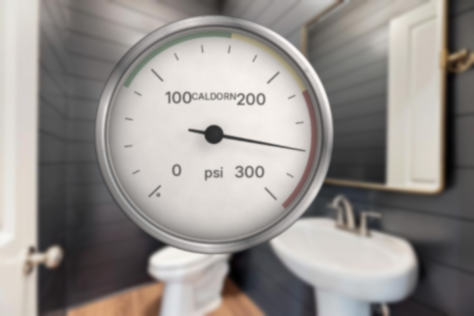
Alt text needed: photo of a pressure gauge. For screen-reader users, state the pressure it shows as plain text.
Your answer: 260 psi
